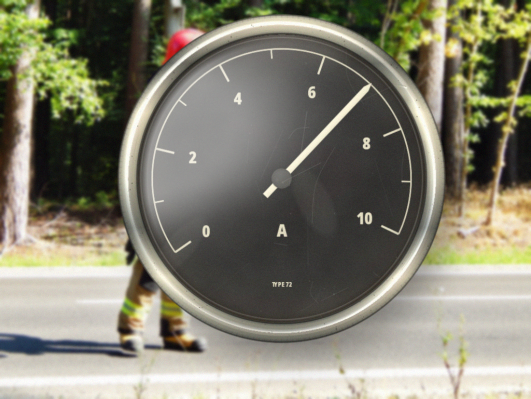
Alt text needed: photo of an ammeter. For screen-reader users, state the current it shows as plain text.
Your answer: 7 A
